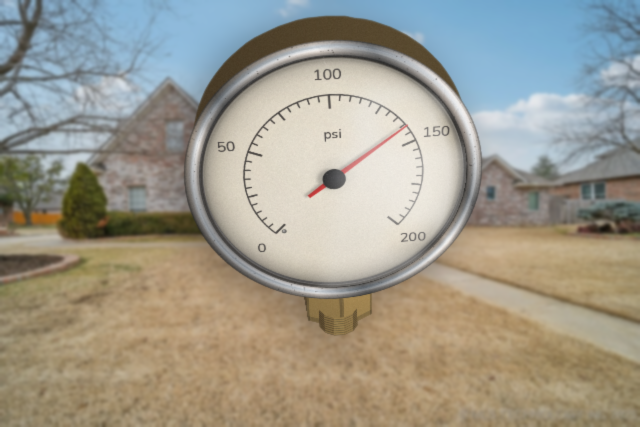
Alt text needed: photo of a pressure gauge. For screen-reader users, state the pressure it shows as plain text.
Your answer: 140 psi
